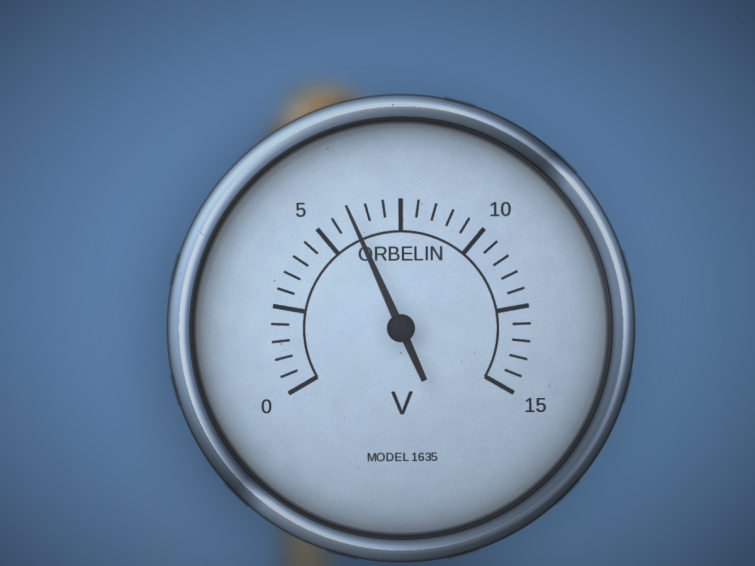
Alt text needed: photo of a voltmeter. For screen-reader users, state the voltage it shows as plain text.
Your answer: 6 V
